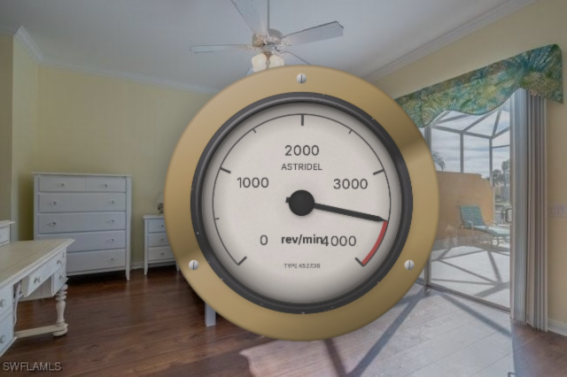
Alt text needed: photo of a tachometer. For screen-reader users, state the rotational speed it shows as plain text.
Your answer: 3500 rpm
